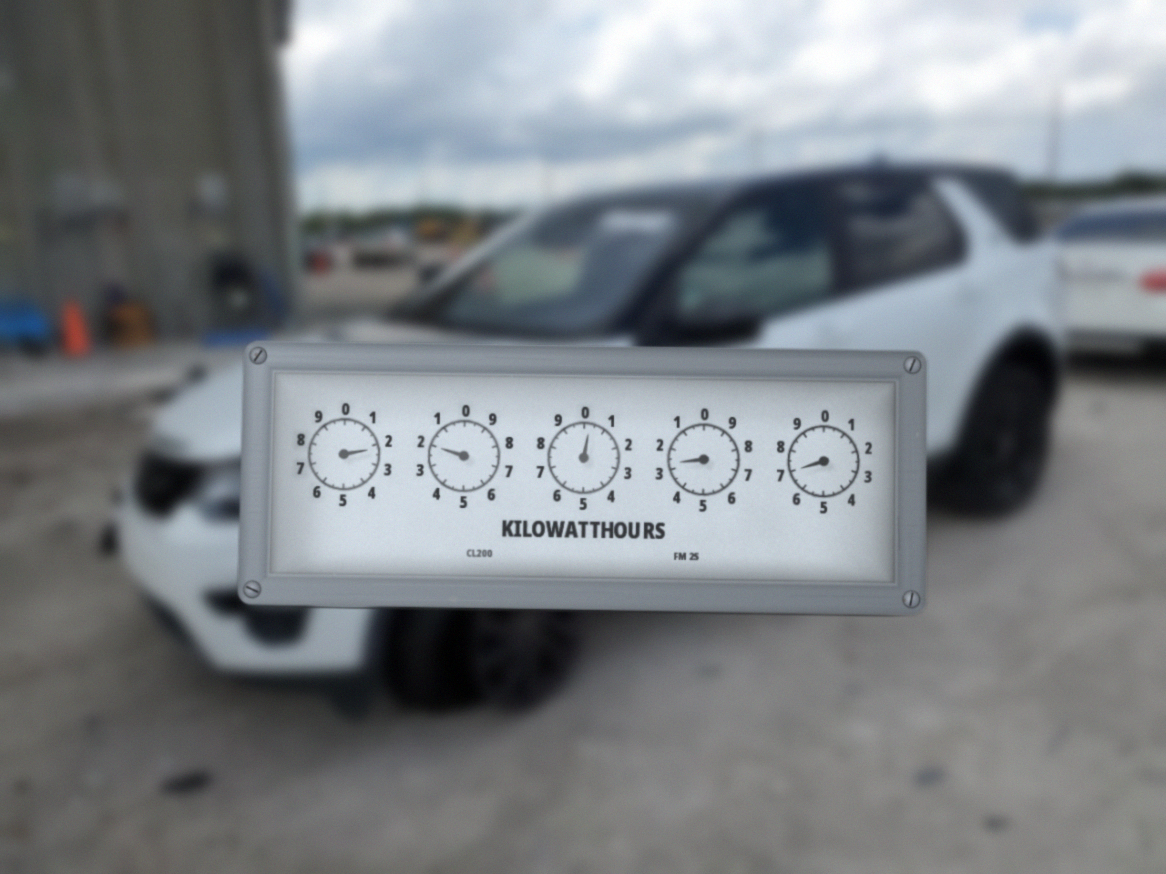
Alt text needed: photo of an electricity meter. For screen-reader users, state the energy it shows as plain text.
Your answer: 22027 kWh
